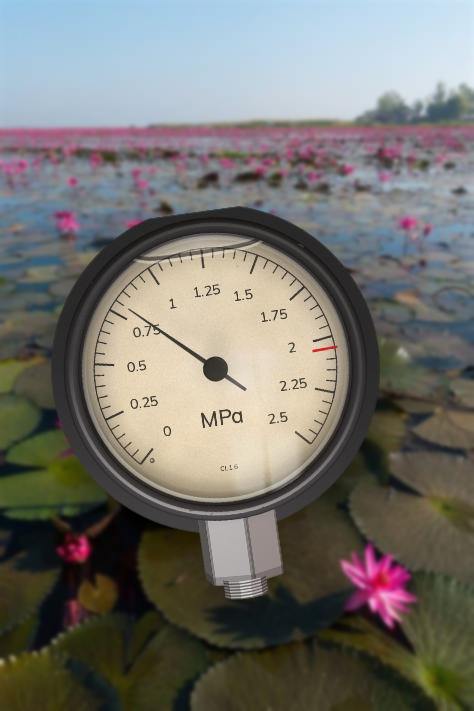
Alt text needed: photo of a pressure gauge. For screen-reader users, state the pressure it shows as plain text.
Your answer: 0.8 MPa
